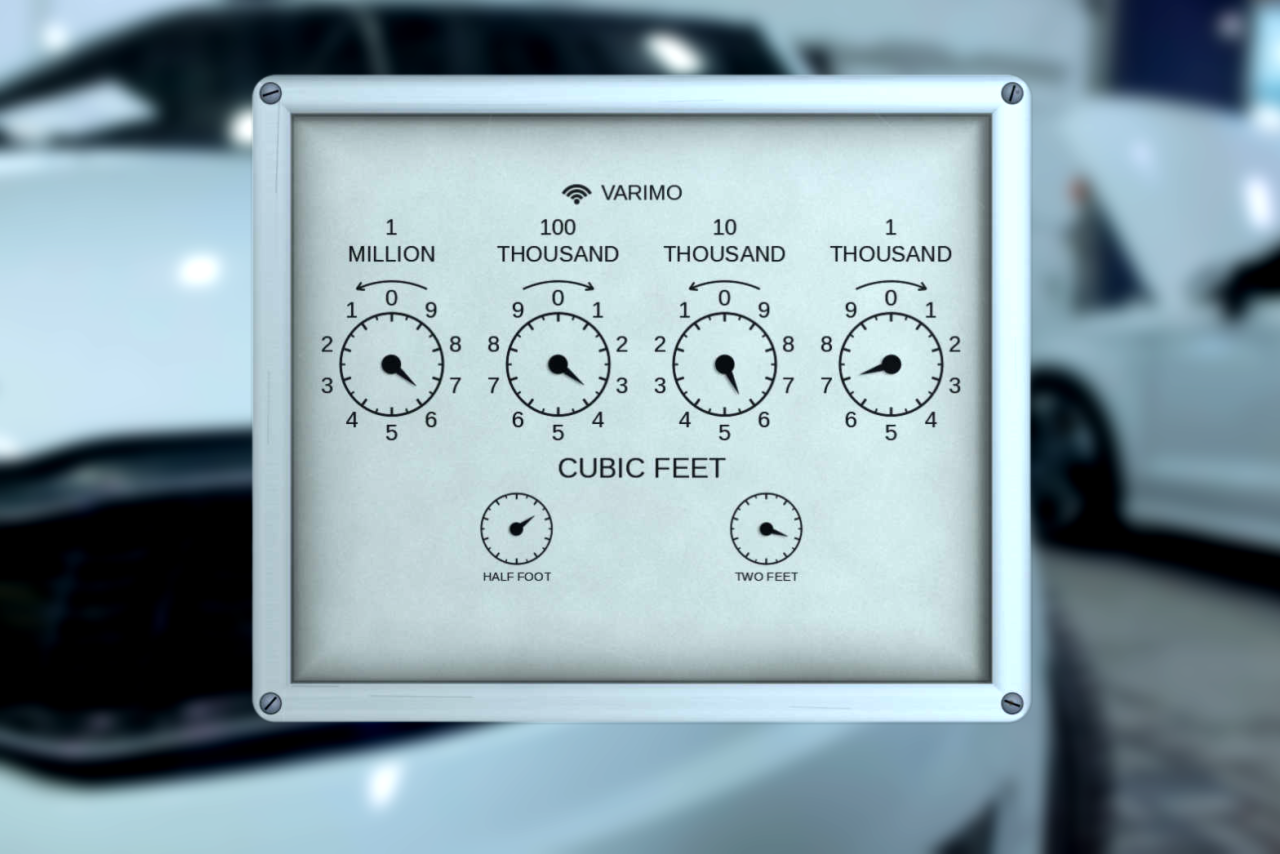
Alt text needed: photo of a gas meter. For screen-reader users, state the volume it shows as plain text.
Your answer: 635700 ft³
